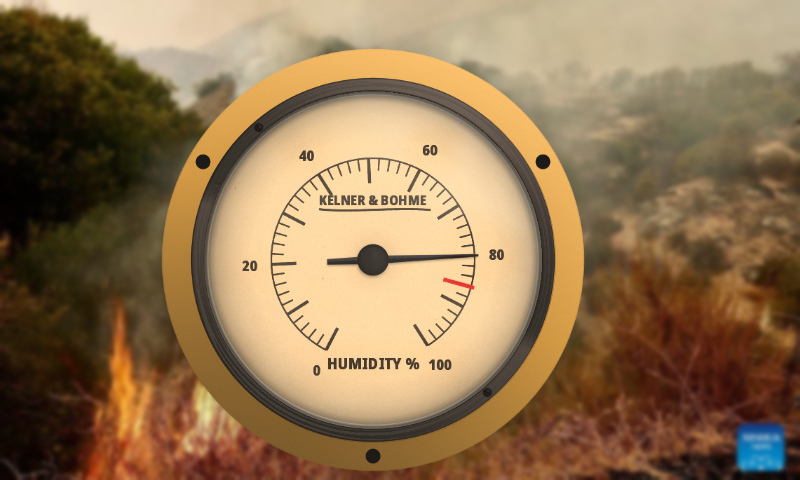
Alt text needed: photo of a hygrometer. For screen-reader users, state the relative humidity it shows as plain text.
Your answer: 80 %
